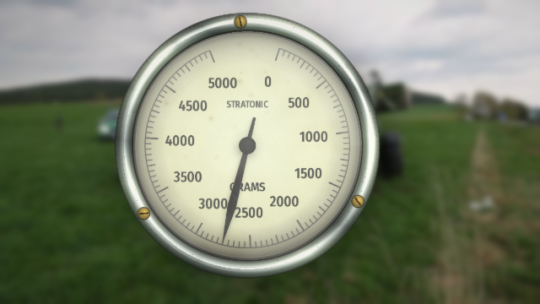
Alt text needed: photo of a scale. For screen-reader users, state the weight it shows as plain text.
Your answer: 2750 g
